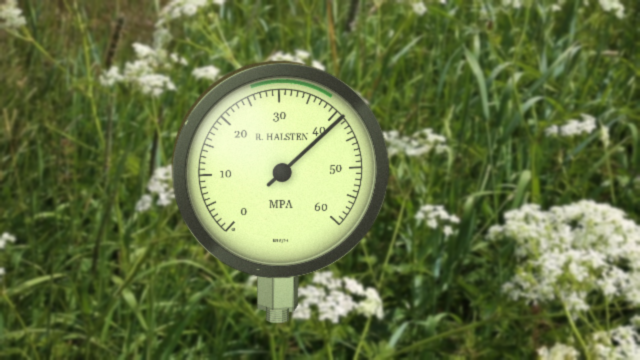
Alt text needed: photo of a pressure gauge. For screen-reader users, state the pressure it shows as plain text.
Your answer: 41 MPa
